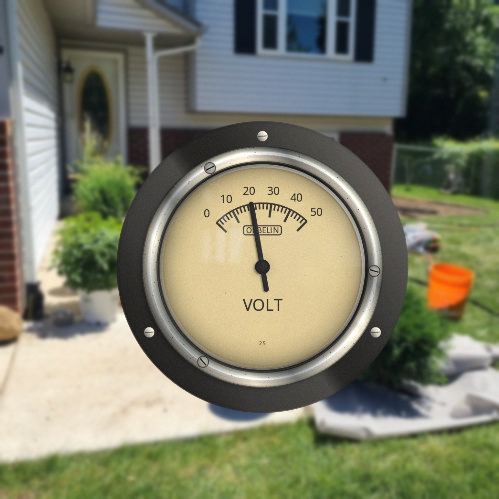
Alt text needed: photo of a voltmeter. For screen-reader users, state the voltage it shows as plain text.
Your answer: 20 V
